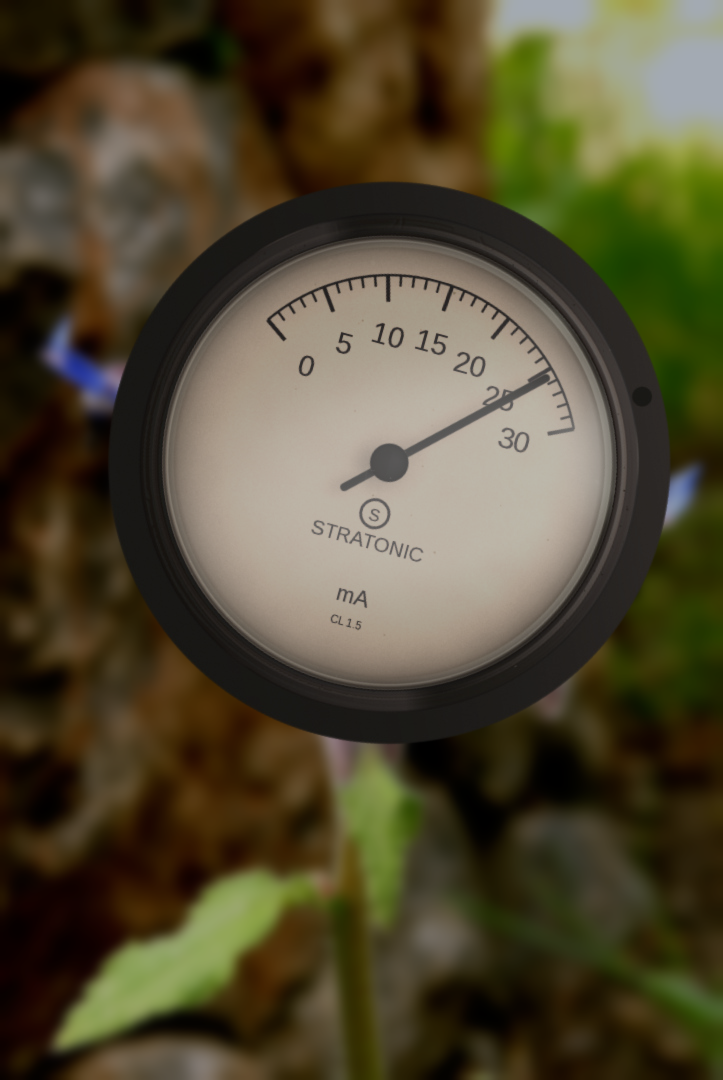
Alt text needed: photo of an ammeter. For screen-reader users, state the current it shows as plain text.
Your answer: 25.5 mA
